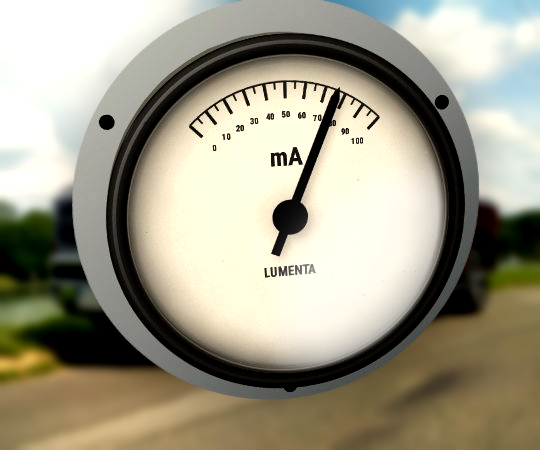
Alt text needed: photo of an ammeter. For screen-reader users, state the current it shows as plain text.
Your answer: 75 mA
